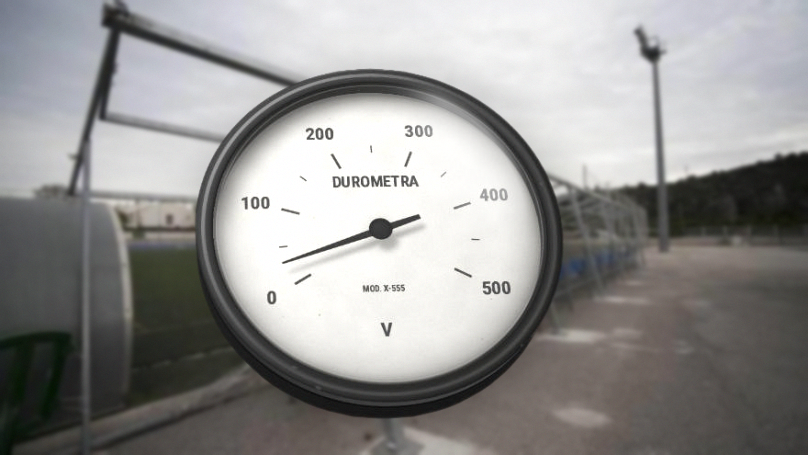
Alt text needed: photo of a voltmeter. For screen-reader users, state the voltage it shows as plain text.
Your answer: 25 V
